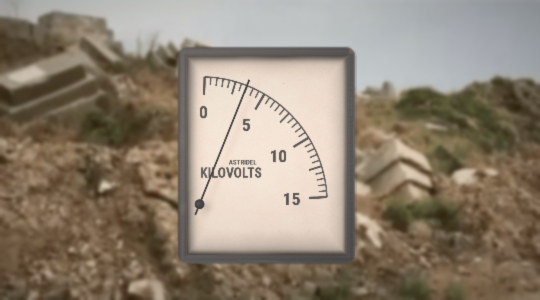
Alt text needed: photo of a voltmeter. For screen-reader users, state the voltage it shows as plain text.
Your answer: 3.5 kV
